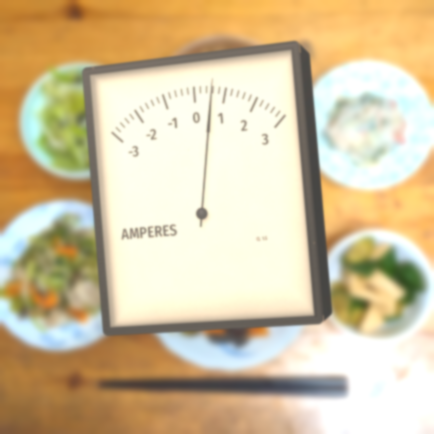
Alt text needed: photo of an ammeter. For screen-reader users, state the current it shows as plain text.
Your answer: 0.6 A
